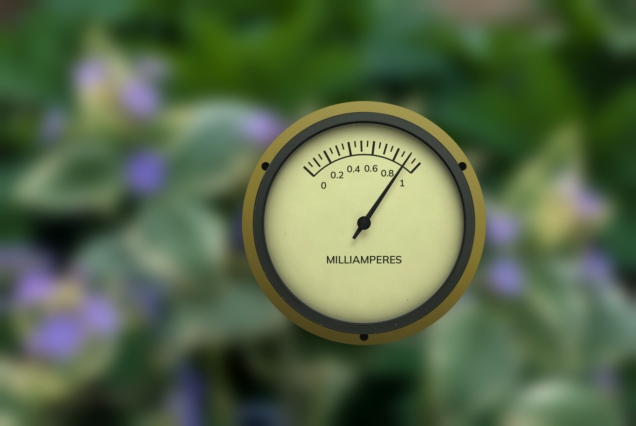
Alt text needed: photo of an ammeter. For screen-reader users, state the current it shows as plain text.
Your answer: 0.9 mA
